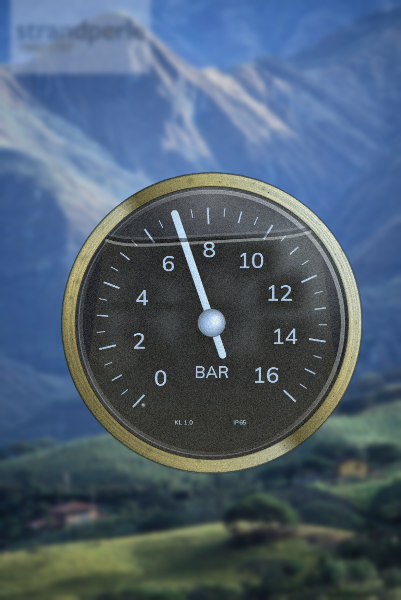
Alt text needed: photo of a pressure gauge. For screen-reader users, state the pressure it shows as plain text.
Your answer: 7 bar
